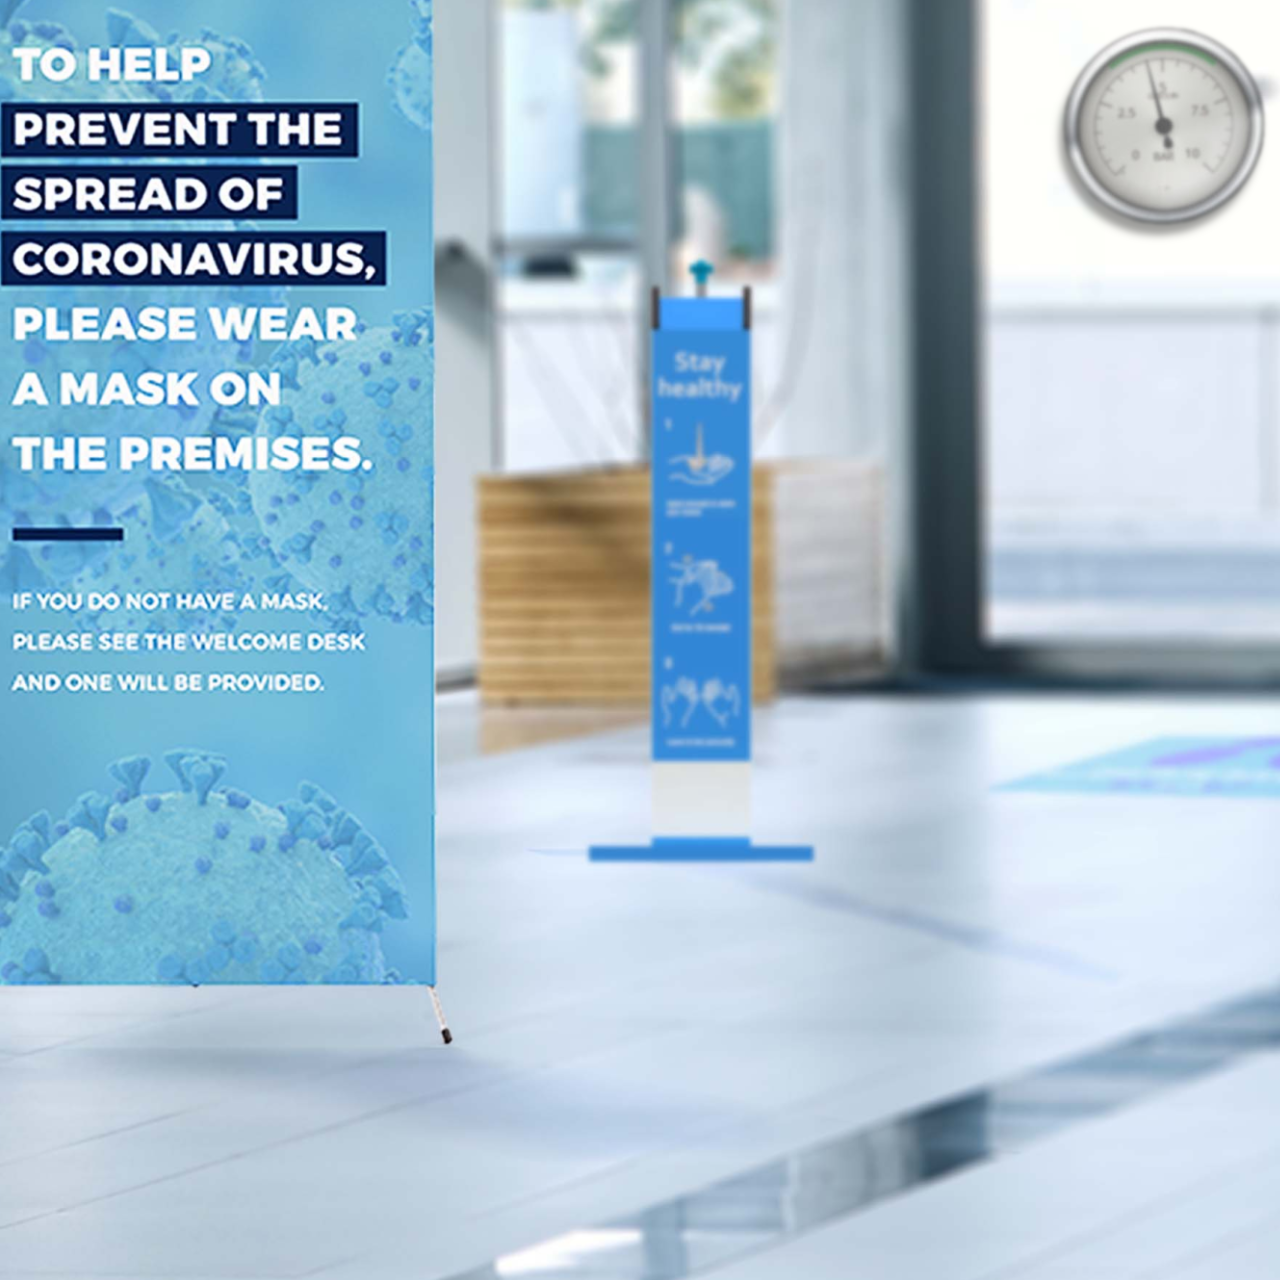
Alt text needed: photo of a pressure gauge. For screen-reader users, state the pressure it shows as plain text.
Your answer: 4.5 bar
